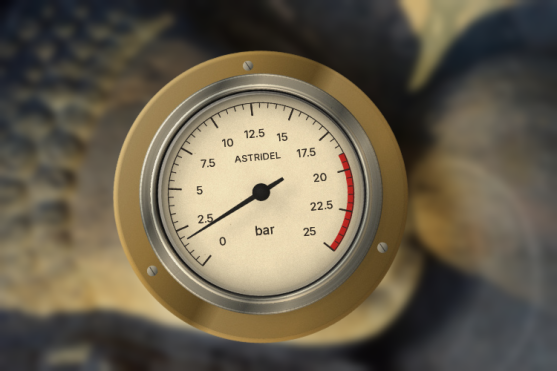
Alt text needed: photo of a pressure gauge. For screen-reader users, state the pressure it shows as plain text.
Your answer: 1.75 bar
